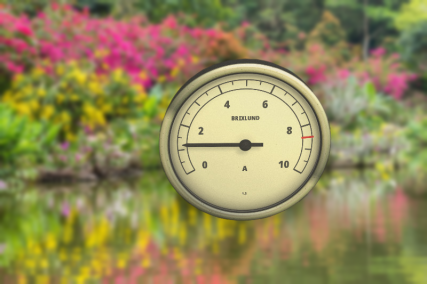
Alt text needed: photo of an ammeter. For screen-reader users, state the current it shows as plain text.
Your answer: 1.25 A
